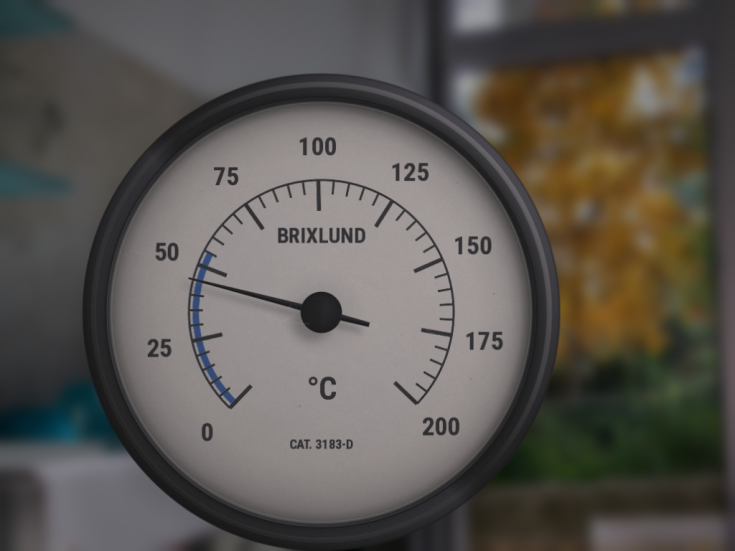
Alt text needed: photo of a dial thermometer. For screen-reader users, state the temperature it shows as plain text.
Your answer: 45 °C
